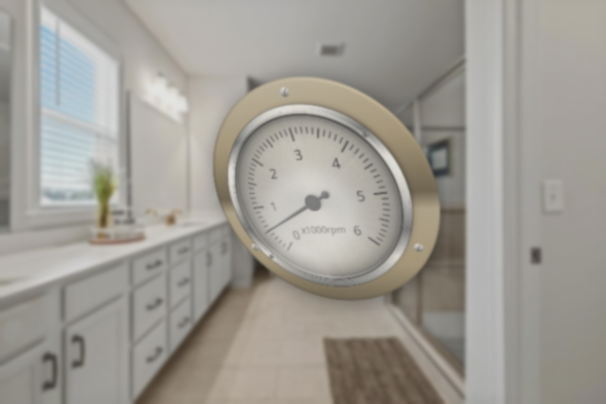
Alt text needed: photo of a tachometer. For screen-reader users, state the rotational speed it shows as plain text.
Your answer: 500 rpm
